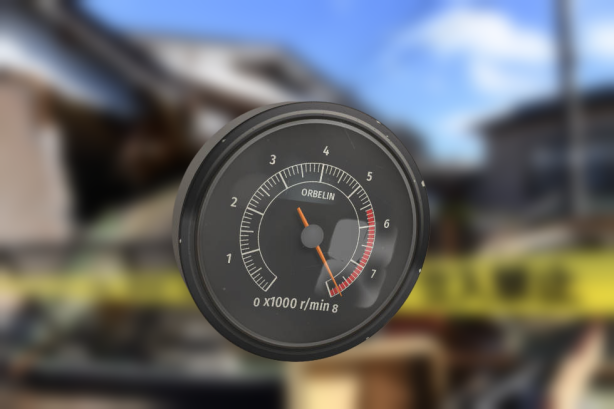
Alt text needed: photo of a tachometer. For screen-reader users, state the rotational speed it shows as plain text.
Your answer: 7800 rpm
